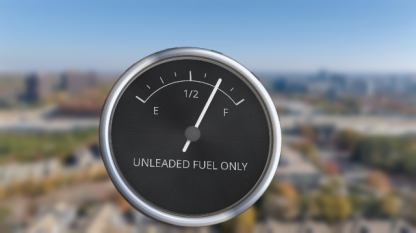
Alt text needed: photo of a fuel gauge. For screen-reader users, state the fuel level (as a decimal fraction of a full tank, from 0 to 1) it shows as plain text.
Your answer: 0.75
